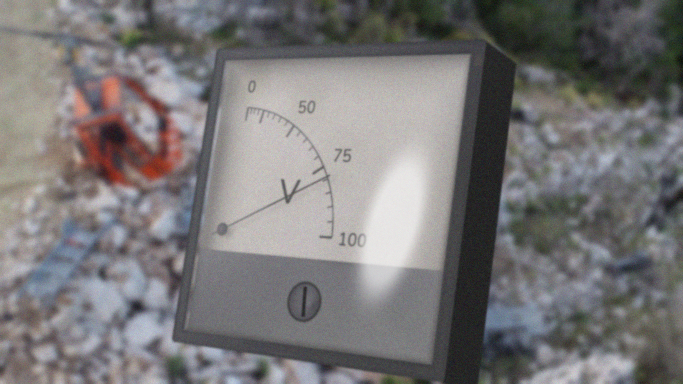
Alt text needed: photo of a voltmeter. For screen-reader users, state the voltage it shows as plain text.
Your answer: 80 V
